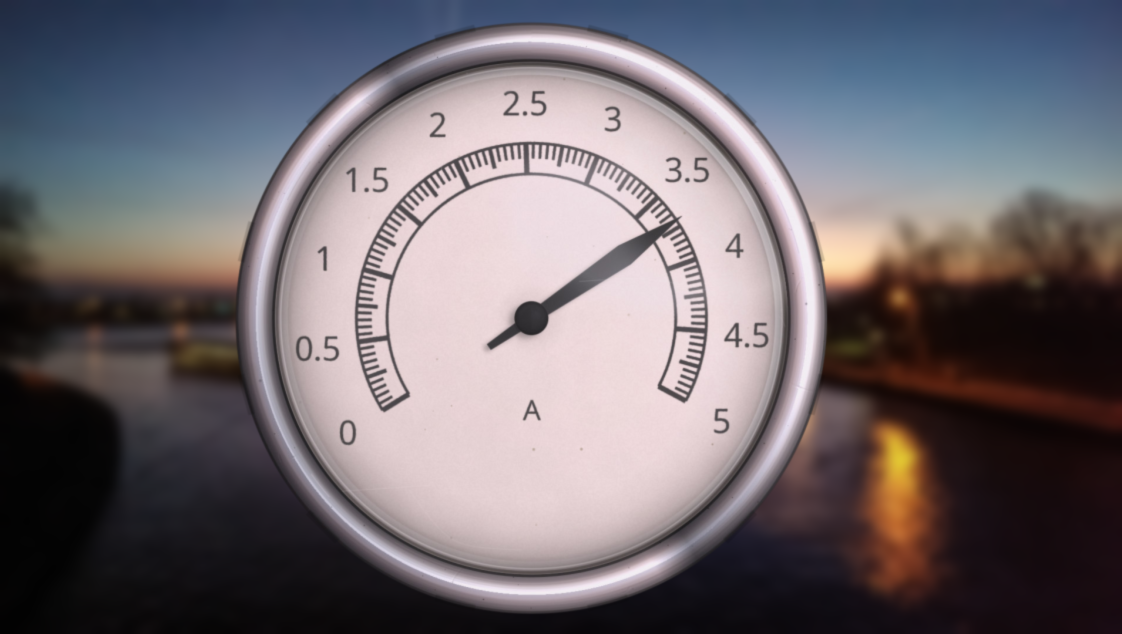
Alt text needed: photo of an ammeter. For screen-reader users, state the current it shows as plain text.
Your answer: 3.7 A
